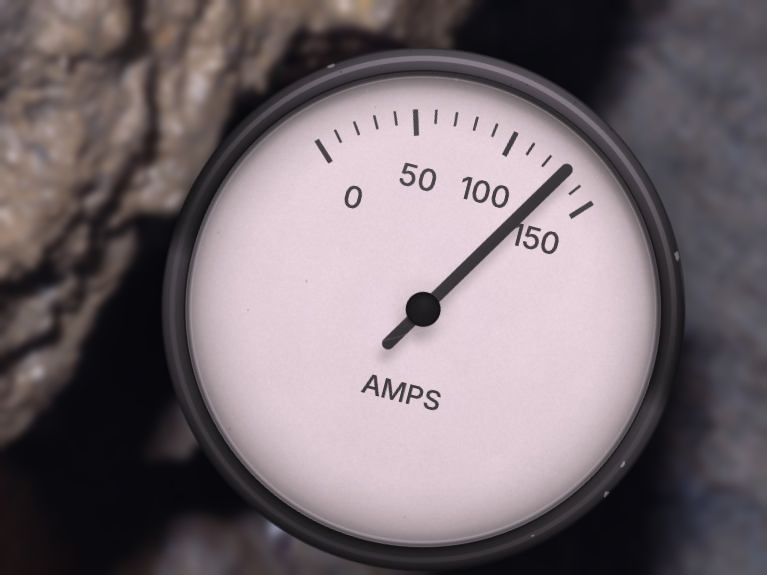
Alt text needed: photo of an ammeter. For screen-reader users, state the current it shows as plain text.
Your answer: 130 A
